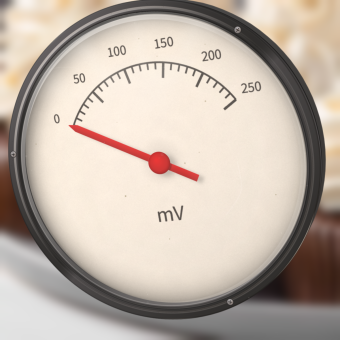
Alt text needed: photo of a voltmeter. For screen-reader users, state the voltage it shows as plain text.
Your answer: 0 mV
